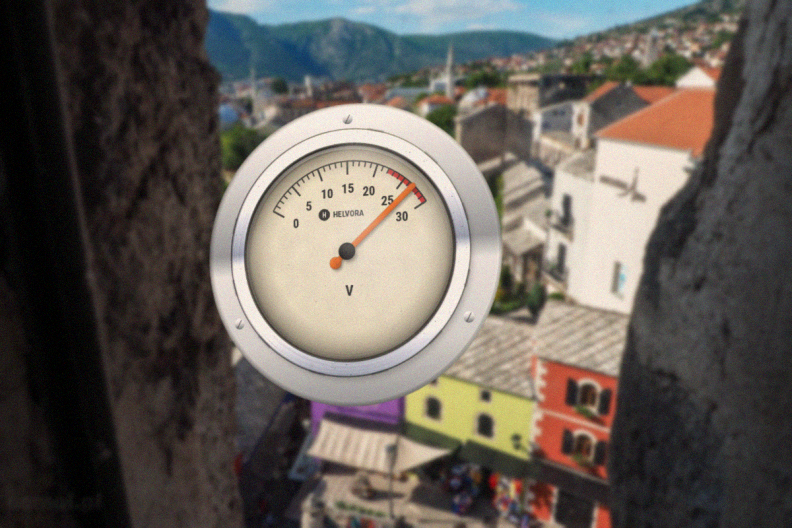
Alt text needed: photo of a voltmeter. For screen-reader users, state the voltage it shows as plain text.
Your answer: 27 V
